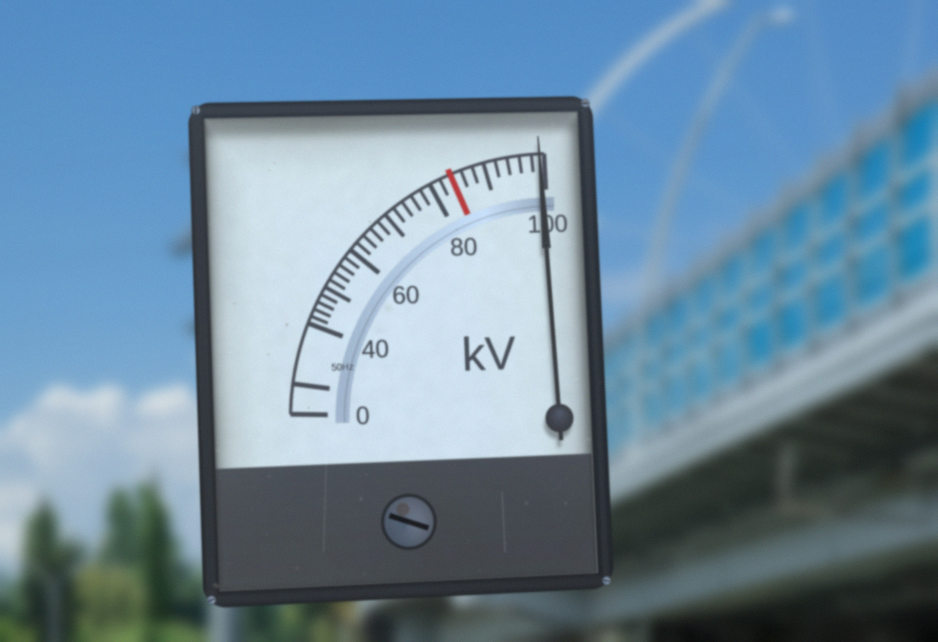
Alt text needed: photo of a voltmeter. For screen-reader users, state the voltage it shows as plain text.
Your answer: 99 kV
